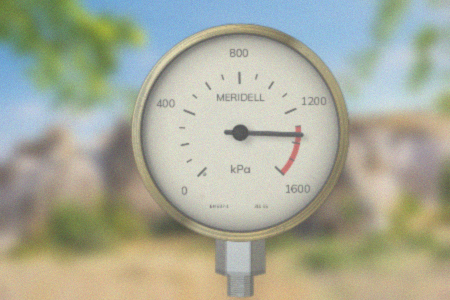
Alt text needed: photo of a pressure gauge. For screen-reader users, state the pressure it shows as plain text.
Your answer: 1350 kPa
